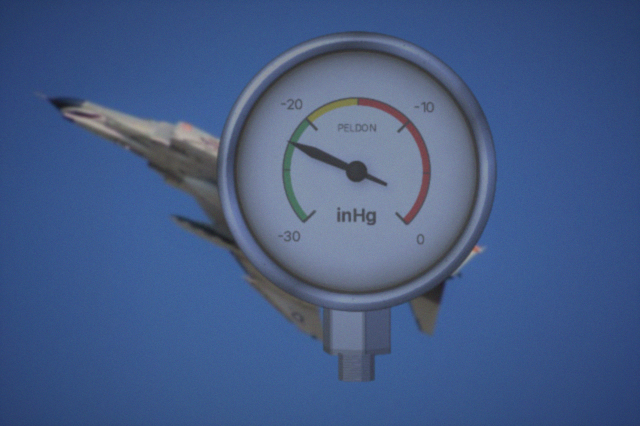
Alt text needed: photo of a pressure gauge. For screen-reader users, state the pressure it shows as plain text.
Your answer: -22.5 inHg
